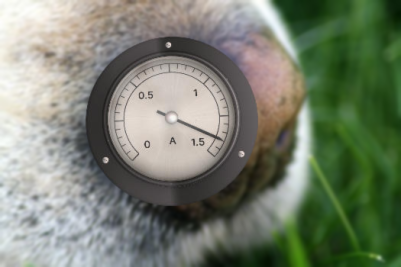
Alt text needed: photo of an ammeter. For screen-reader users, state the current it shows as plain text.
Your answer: 1.4 A
